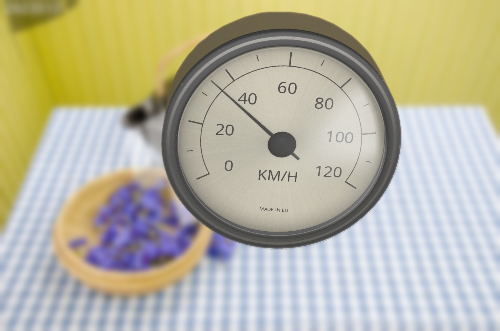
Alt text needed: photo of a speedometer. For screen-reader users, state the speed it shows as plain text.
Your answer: 35 km/h
